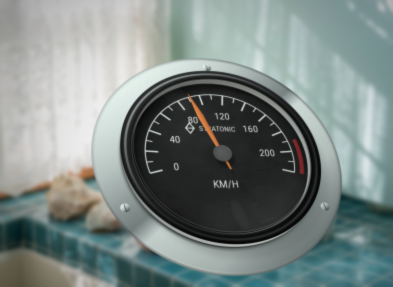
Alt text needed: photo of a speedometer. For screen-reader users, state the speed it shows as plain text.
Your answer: 90 km/h
